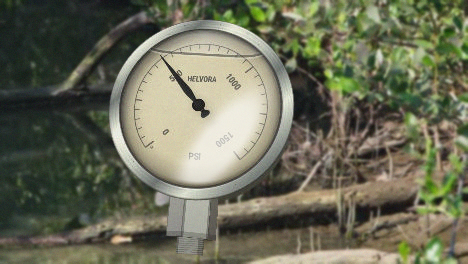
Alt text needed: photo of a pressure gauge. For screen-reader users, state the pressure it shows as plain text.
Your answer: 500 psi
